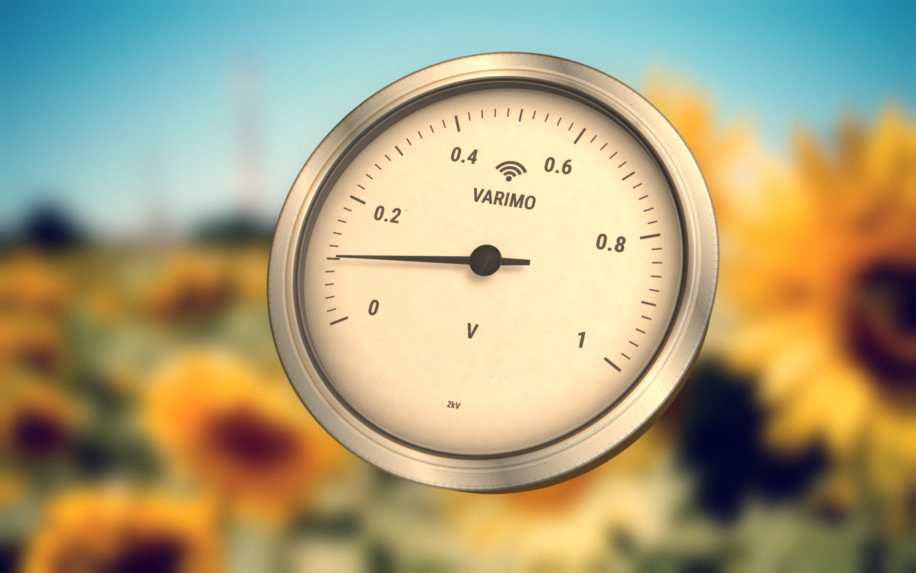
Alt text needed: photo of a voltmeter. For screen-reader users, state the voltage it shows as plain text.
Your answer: 0.1 V
